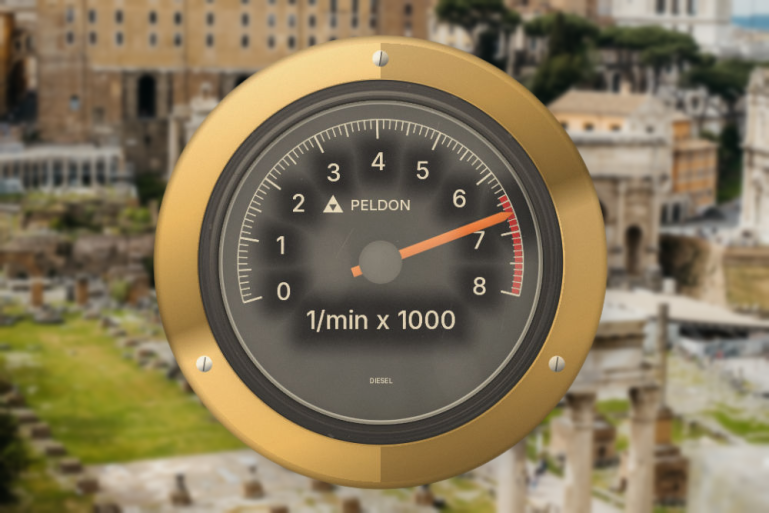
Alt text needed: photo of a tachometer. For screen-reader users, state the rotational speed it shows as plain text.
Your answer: 6700 rpm
